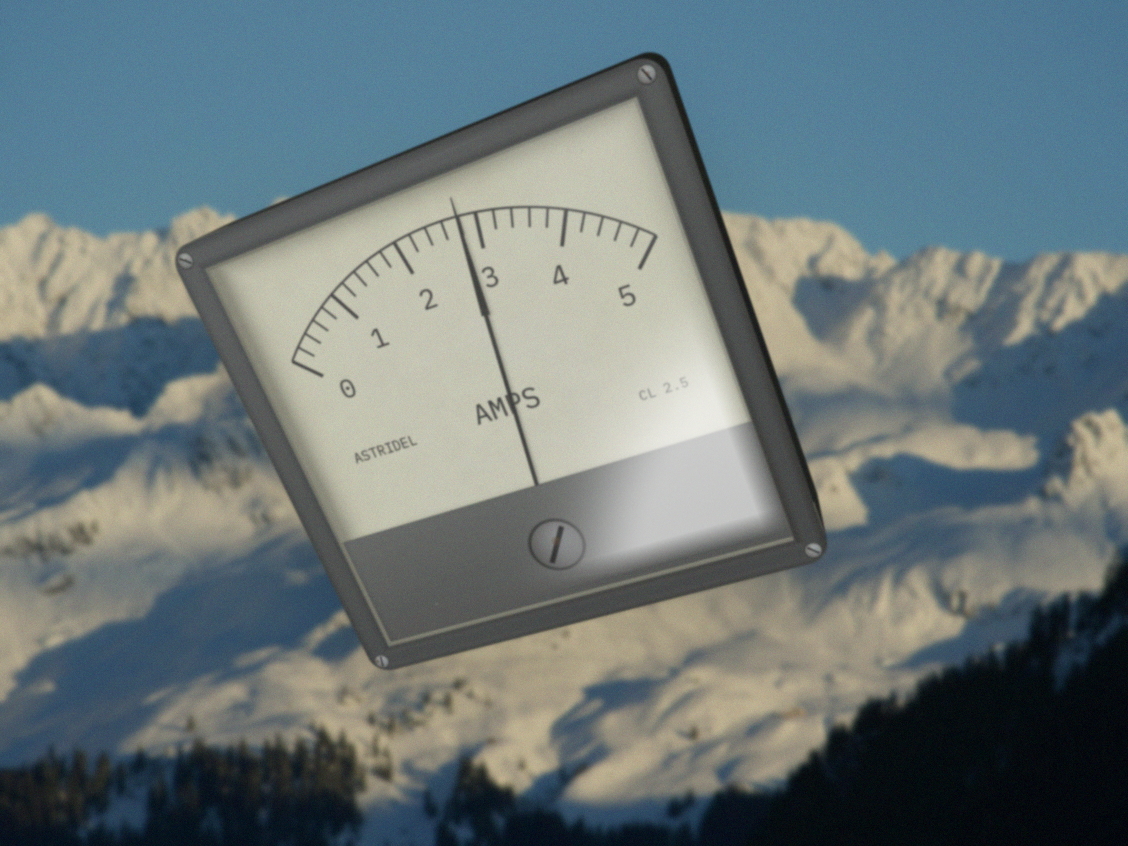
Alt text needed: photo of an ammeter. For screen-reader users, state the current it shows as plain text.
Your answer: 2.8 A
